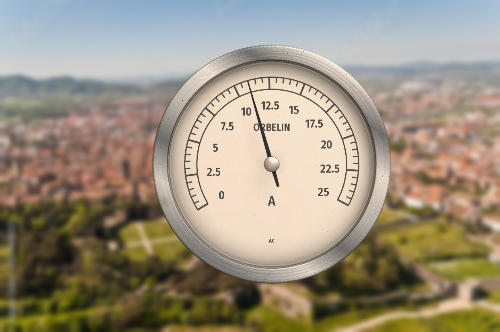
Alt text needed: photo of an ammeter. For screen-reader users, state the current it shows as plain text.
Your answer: 11 A
